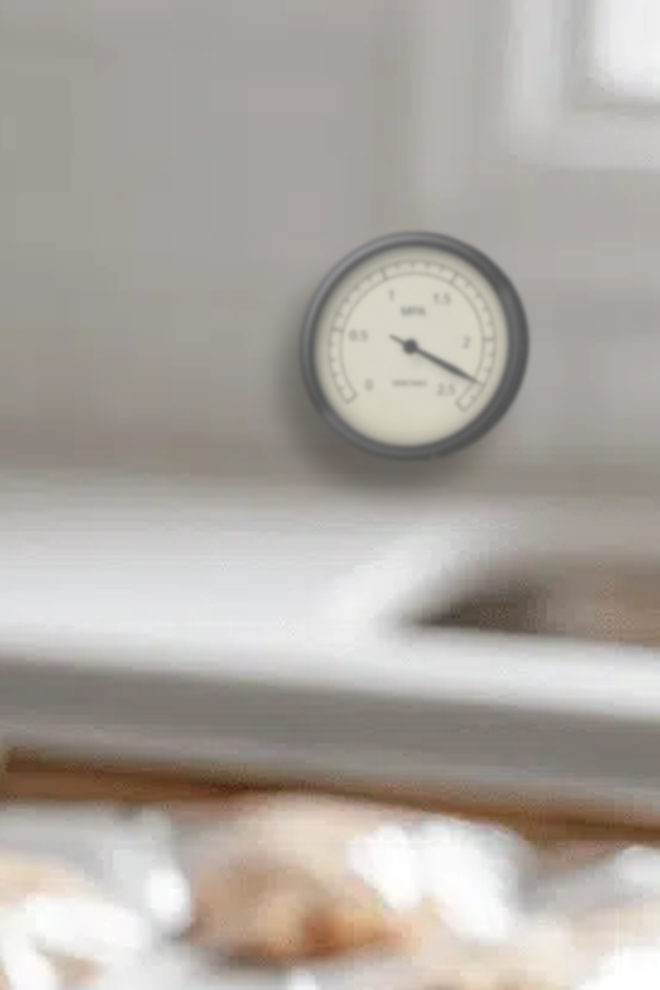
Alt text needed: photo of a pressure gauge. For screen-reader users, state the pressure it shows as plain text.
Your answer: 2.3 MPa
